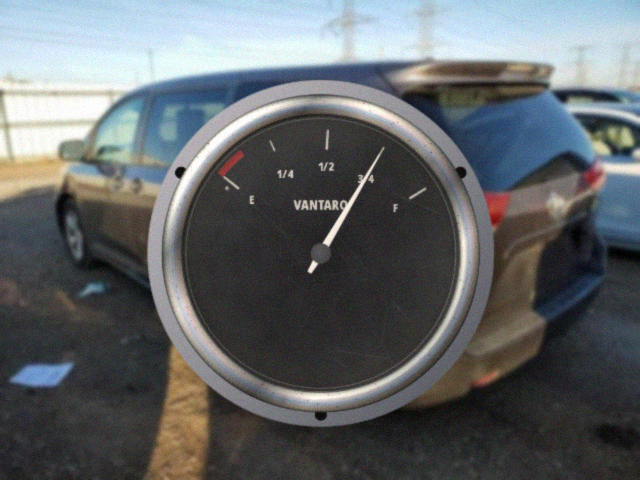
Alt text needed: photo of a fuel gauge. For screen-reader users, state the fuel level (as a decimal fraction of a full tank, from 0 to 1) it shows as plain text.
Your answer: 0.75
